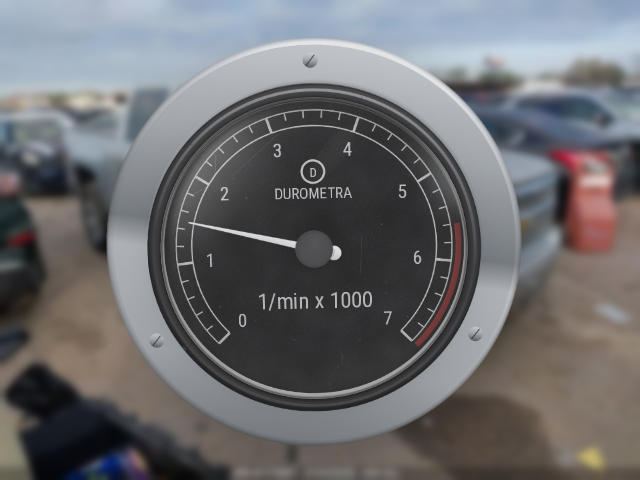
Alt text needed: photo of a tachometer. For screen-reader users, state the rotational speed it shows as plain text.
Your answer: 1500 rpm
